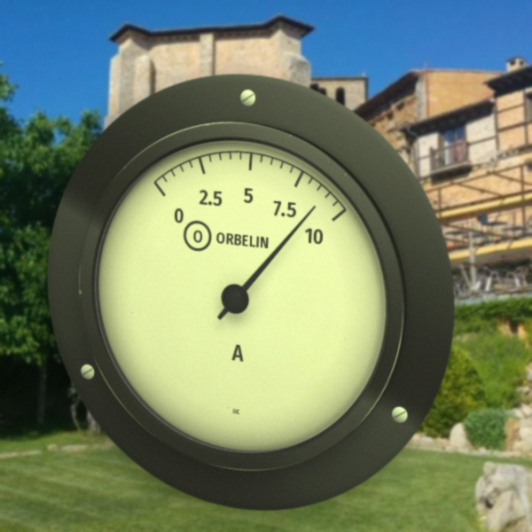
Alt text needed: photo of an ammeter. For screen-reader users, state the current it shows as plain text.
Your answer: 9 A
